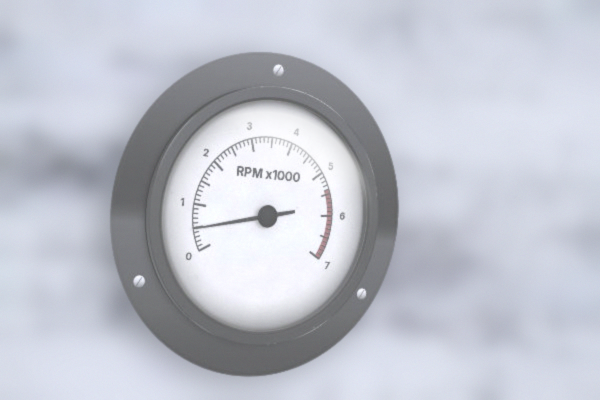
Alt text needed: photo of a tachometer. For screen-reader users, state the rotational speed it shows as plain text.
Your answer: 500 rpm
